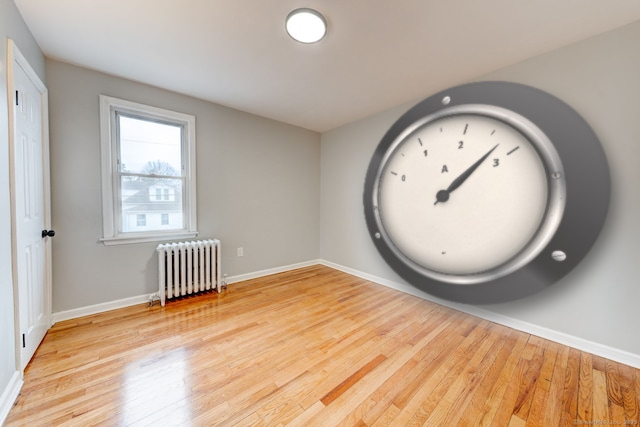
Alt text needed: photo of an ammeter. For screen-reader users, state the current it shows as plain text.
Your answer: 2.75 A
